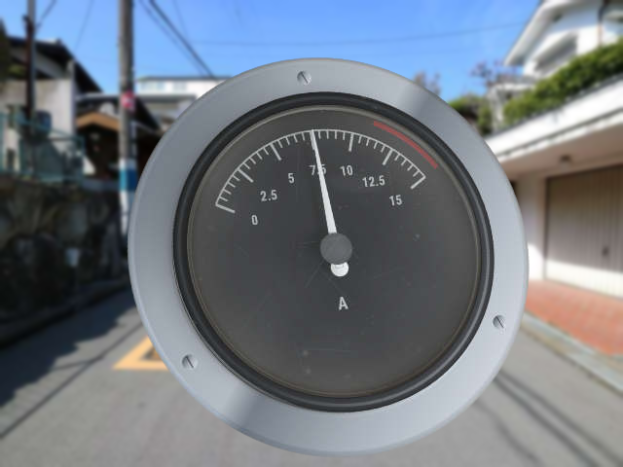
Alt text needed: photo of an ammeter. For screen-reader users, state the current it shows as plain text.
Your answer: 7.5 A
